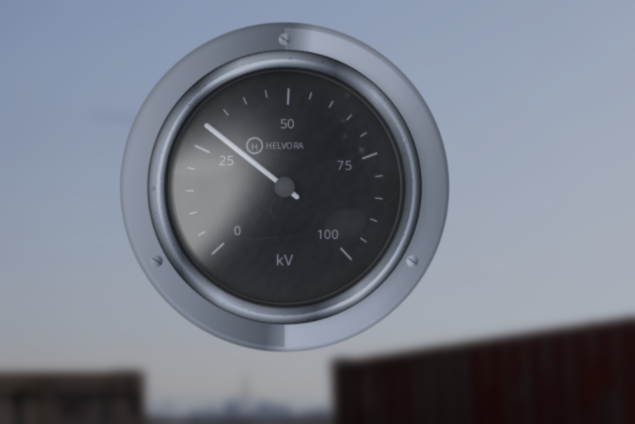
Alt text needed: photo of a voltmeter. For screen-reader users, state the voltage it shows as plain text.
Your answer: 30 kV
